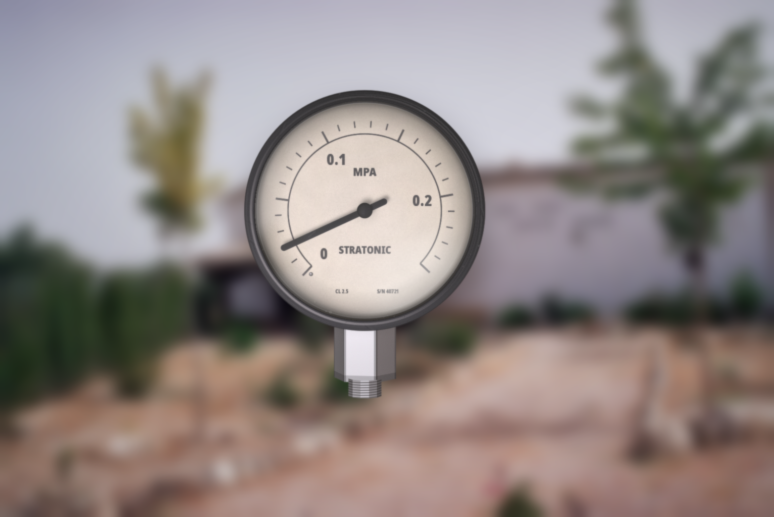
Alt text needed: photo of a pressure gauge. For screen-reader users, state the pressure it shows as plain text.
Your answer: 0.02 MPa
